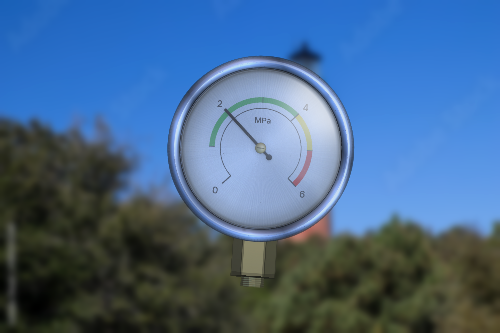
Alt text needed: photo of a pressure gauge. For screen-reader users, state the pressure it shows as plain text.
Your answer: 2 MPa
